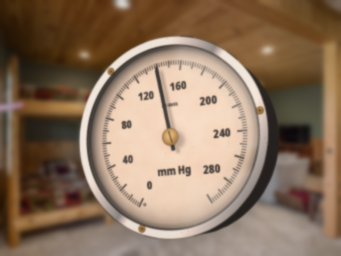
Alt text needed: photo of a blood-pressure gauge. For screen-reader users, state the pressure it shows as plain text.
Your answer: 140 mmHg
